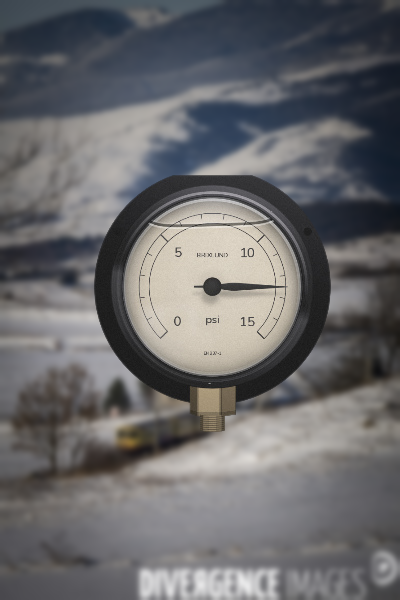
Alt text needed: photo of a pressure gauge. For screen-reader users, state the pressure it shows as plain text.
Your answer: 12.5 psi
